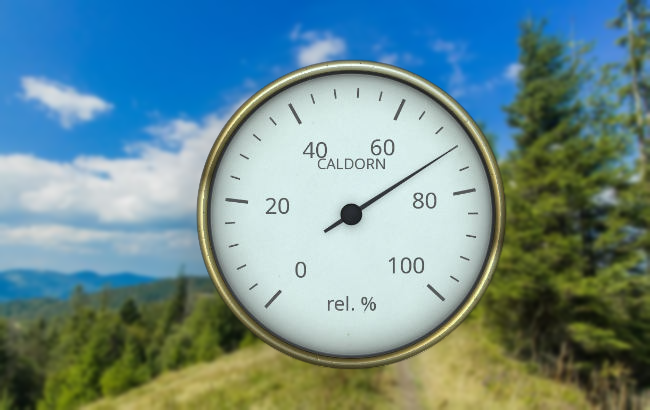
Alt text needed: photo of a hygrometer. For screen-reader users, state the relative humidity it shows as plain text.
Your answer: 72 %
